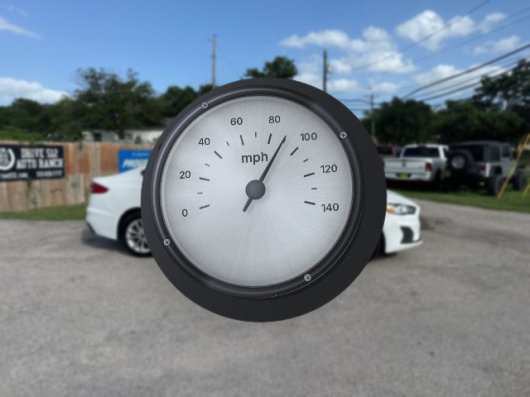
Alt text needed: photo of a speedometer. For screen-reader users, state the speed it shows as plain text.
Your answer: 90 mph
